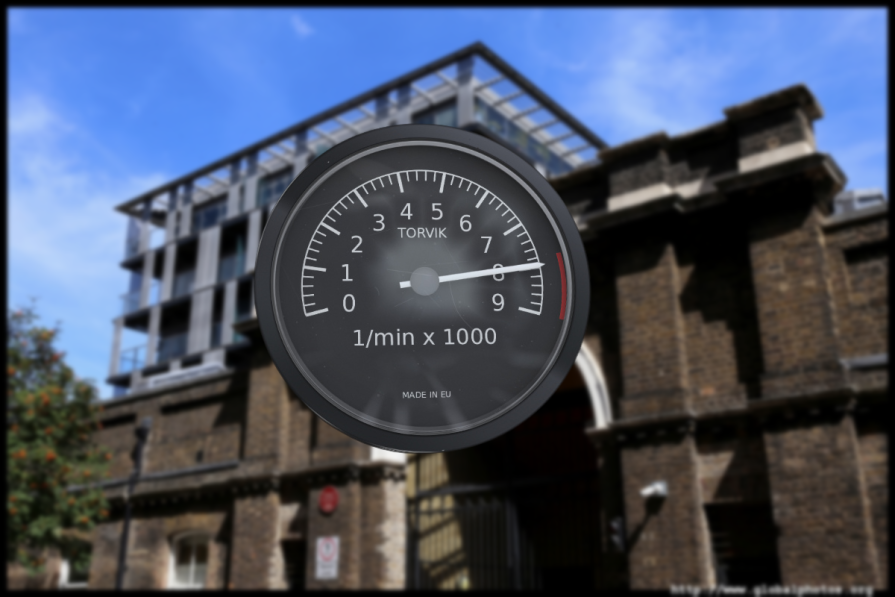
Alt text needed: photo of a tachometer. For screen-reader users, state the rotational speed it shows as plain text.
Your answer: 8000 rpm
